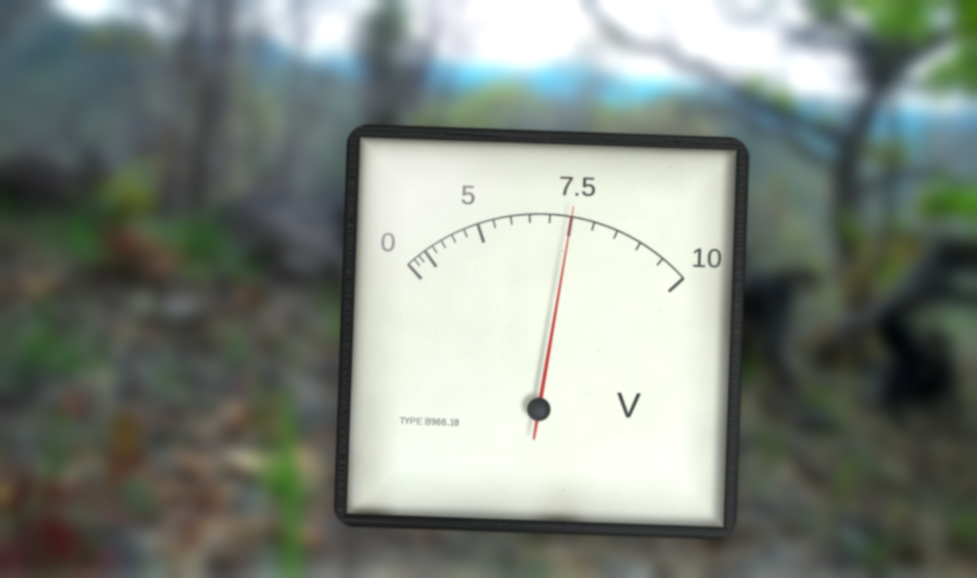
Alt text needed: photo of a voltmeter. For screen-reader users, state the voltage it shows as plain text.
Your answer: 7.5 V
